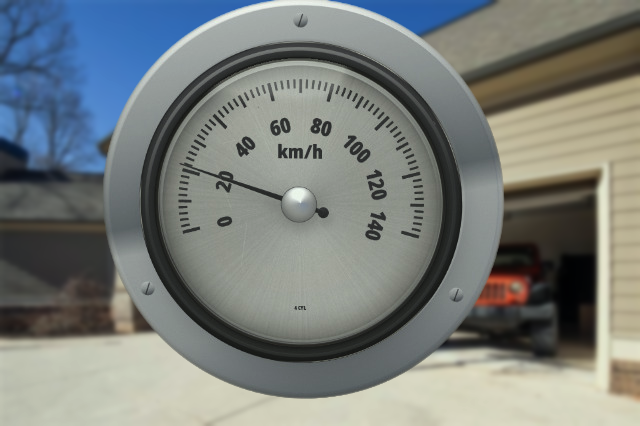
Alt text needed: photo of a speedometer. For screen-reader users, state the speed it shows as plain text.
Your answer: 22 km/h
